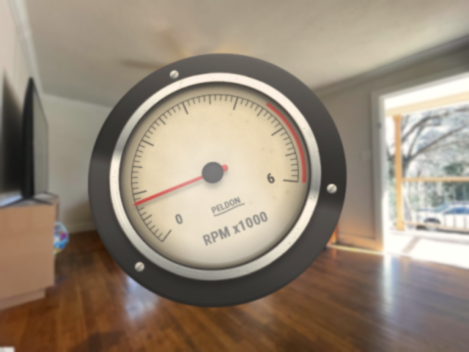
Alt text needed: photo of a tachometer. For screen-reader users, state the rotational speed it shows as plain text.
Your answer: 800 rpm
